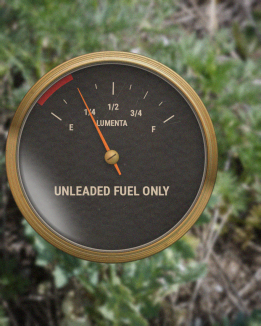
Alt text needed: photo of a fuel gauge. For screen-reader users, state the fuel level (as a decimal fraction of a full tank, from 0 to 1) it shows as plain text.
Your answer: 0.25
